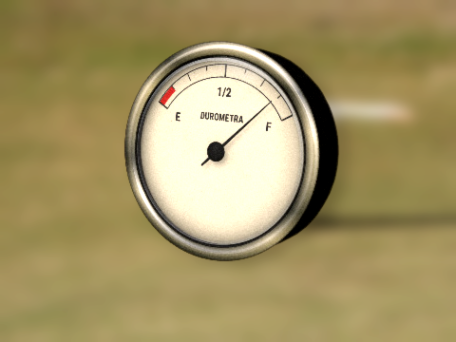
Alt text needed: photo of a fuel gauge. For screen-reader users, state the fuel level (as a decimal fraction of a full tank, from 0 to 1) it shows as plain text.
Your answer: 0.875
